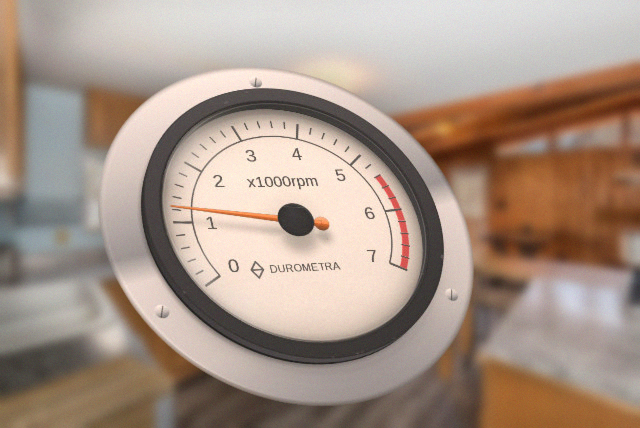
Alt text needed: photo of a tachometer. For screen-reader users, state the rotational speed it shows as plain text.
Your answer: 1200 rpm
